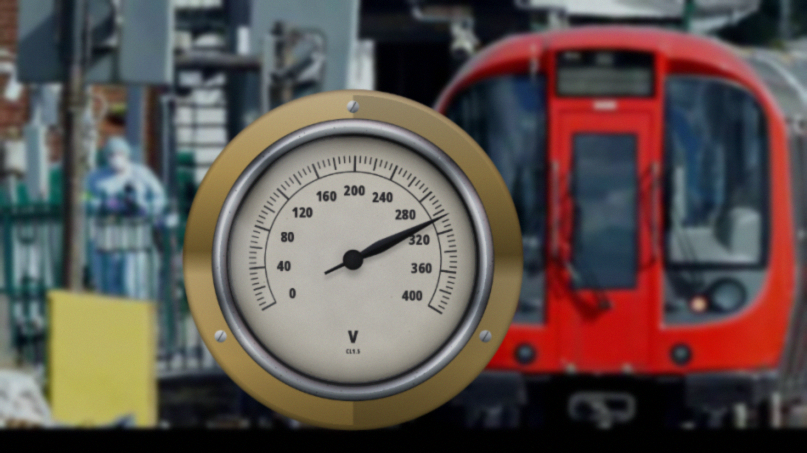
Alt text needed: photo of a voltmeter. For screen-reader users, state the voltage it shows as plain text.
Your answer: 305 V
